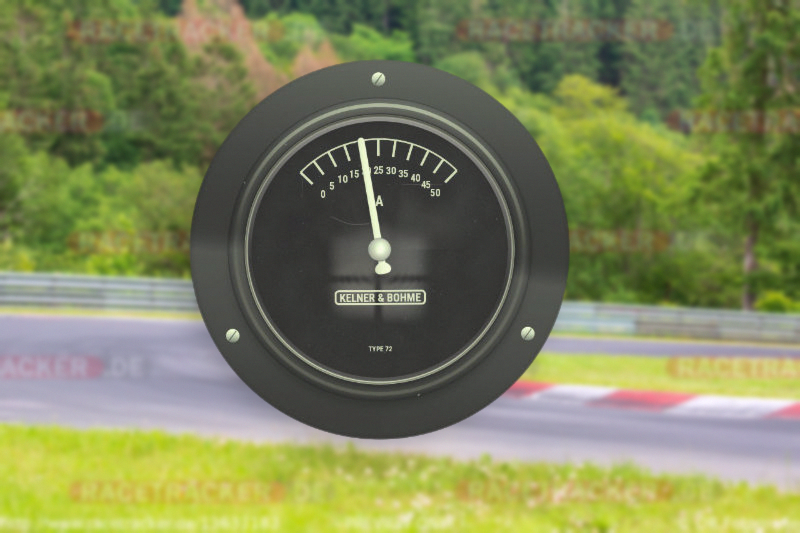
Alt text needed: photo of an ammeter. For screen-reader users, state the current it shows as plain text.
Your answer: 20 A
